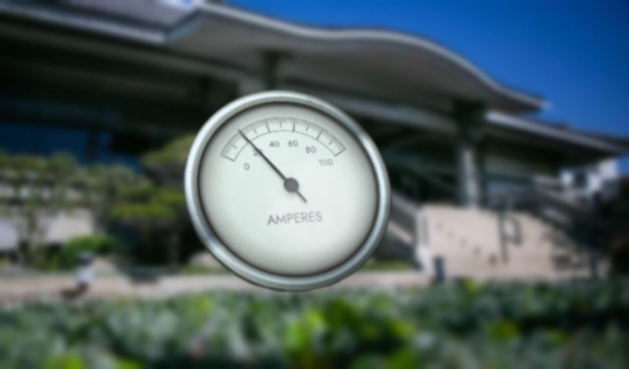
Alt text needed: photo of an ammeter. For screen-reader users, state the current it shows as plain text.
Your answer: 20 A
